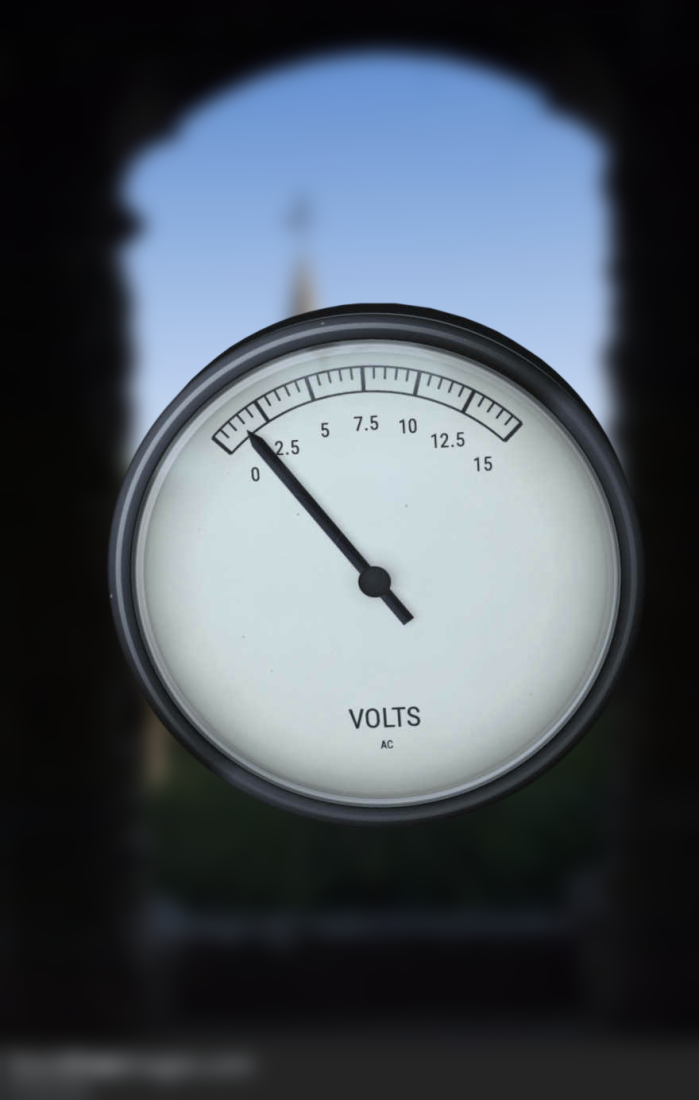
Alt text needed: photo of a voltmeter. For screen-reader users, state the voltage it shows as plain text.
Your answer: 1.5 V
